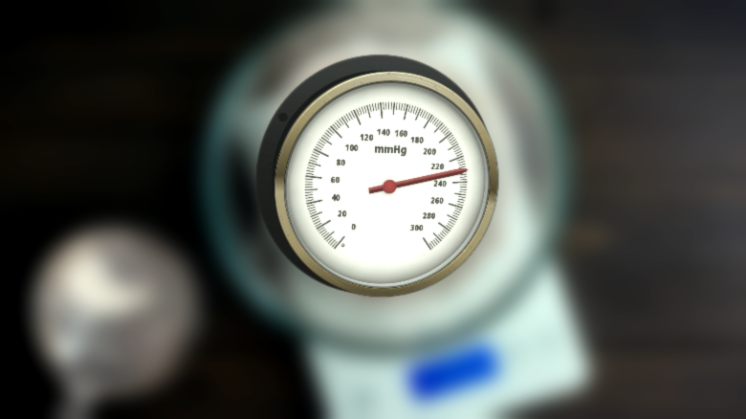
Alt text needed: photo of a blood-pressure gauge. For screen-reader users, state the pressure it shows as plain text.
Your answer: 230 mmHg
